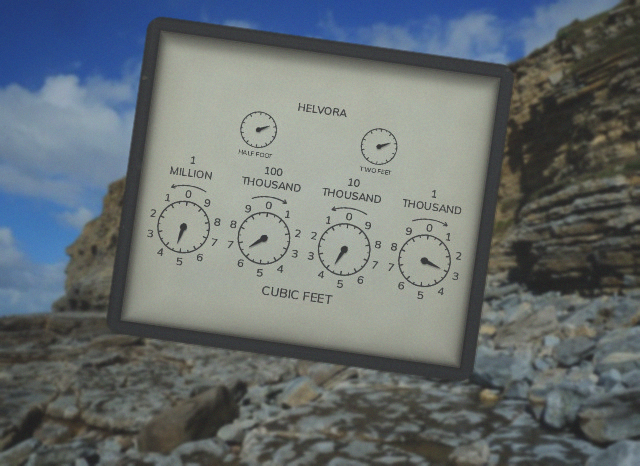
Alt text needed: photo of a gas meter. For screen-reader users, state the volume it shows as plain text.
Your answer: 464300 ft³
